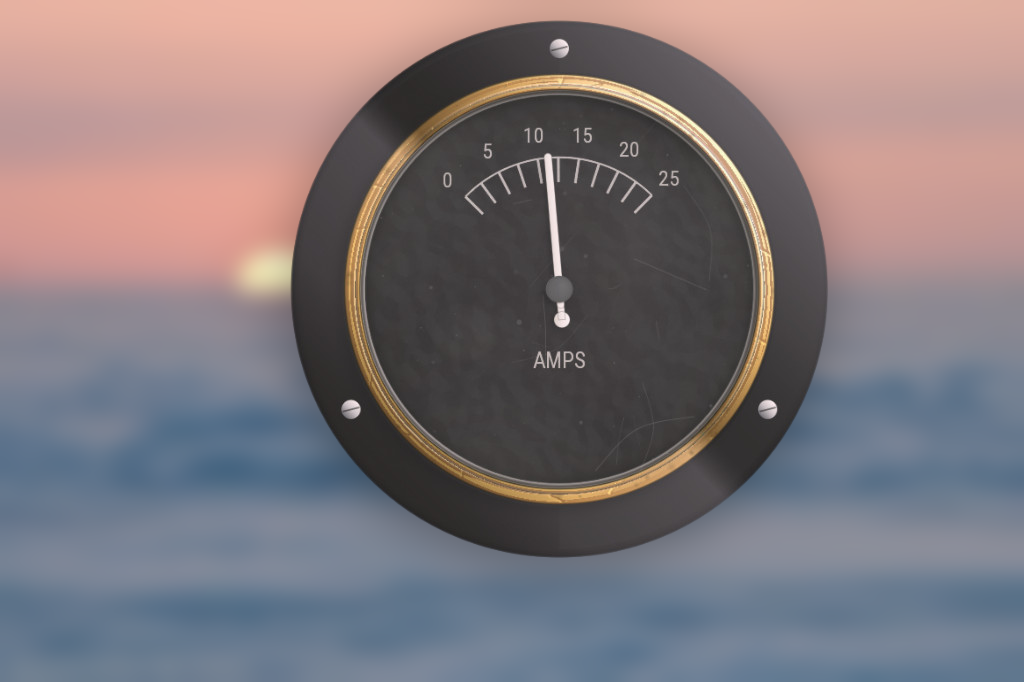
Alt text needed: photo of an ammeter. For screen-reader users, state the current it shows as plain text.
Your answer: 11.25 A
